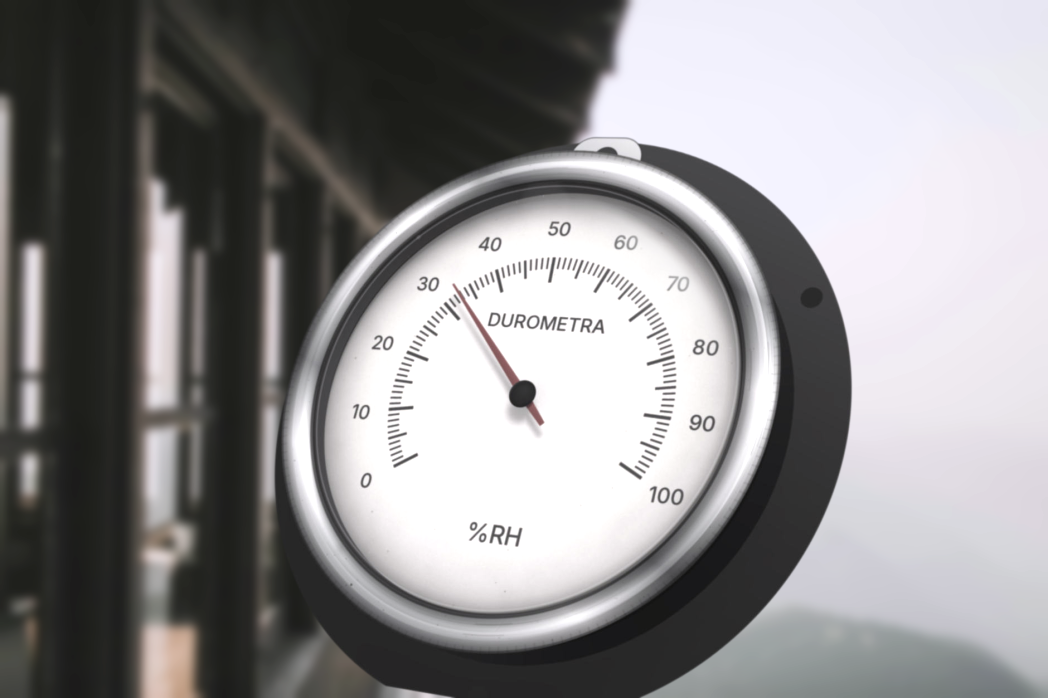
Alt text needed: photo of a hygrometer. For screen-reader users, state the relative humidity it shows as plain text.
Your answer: 33 %
